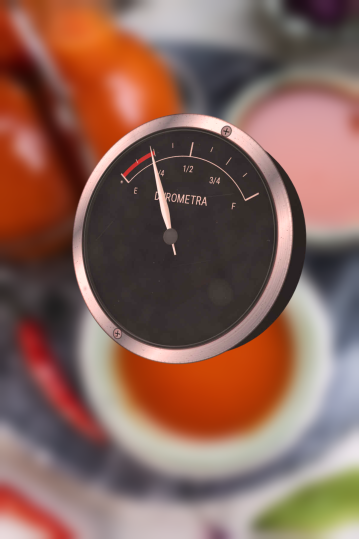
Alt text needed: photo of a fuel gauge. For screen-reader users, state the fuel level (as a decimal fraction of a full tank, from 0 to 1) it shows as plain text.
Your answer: 0.25
